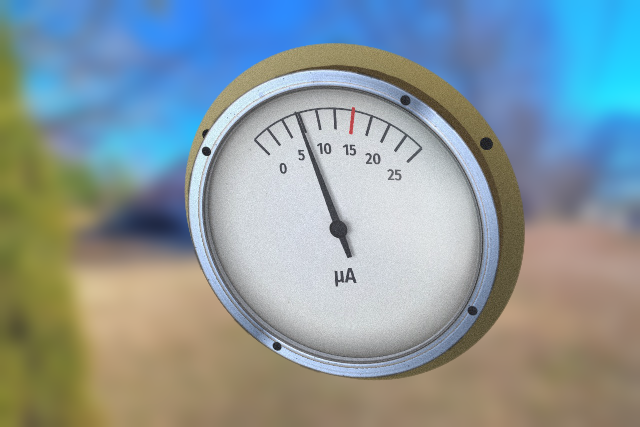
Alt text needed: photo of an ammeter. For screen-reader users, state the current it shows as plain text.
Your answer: 7.5 µA
